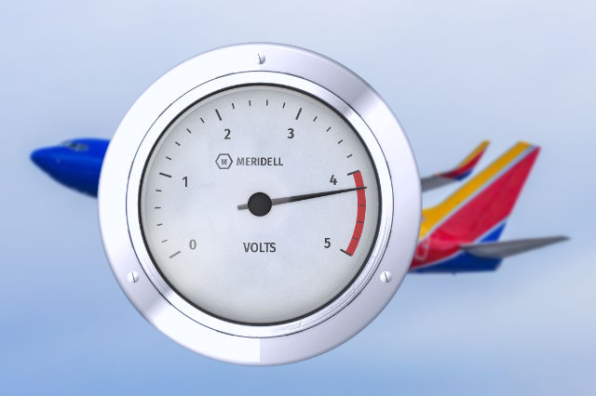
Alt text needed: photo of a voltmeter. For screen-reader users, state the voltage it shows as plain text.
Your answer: 4.2 V
